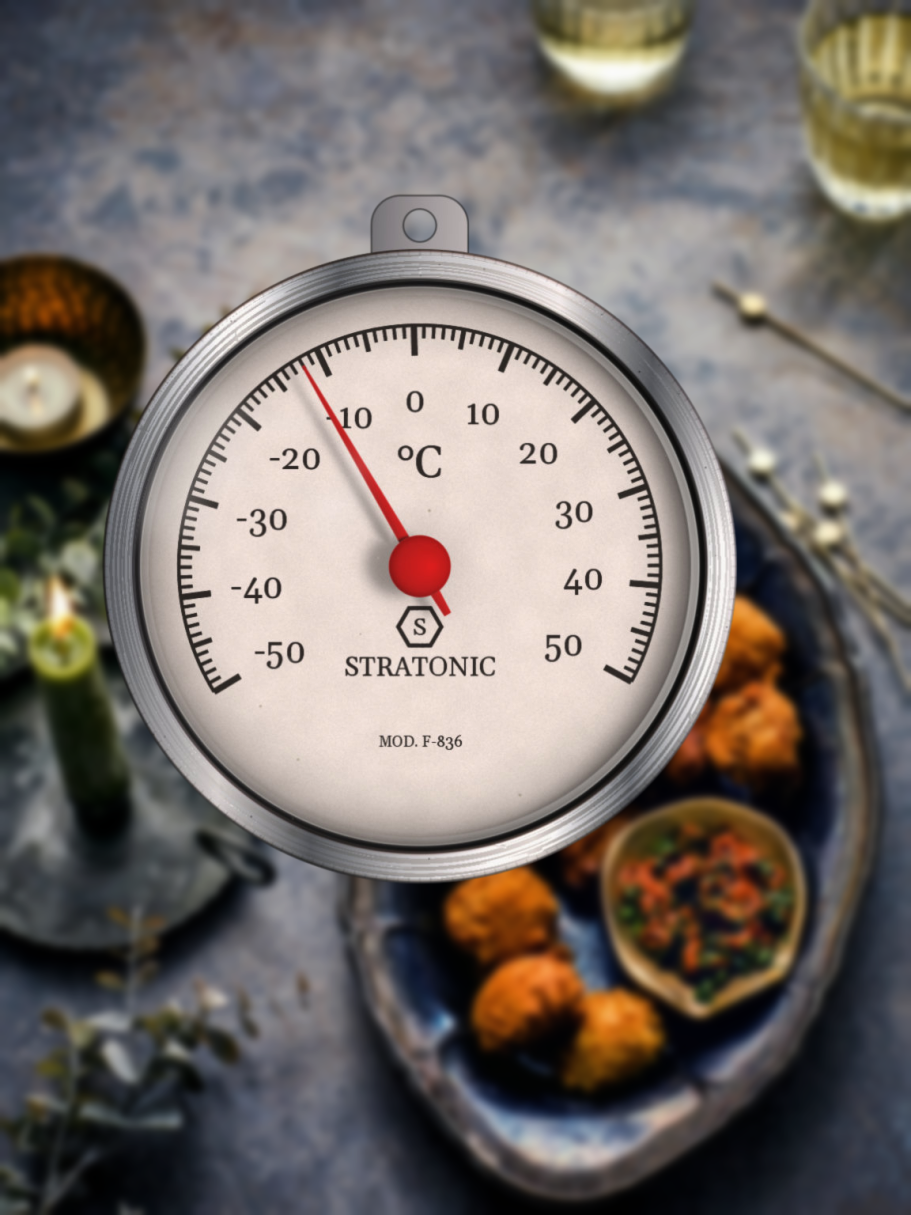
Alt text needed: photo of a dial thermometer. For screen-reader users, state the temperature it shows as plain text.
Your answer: -12 °C
